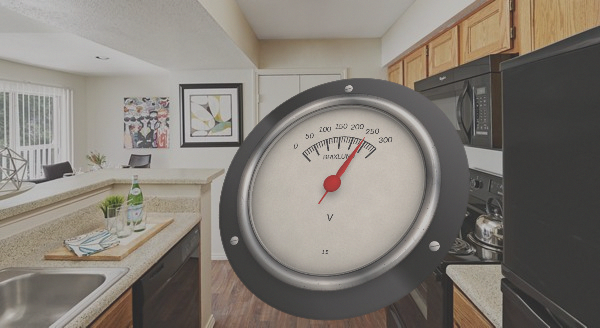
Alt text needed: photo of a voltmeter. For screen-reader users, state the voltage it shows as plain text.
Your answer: 250 V
